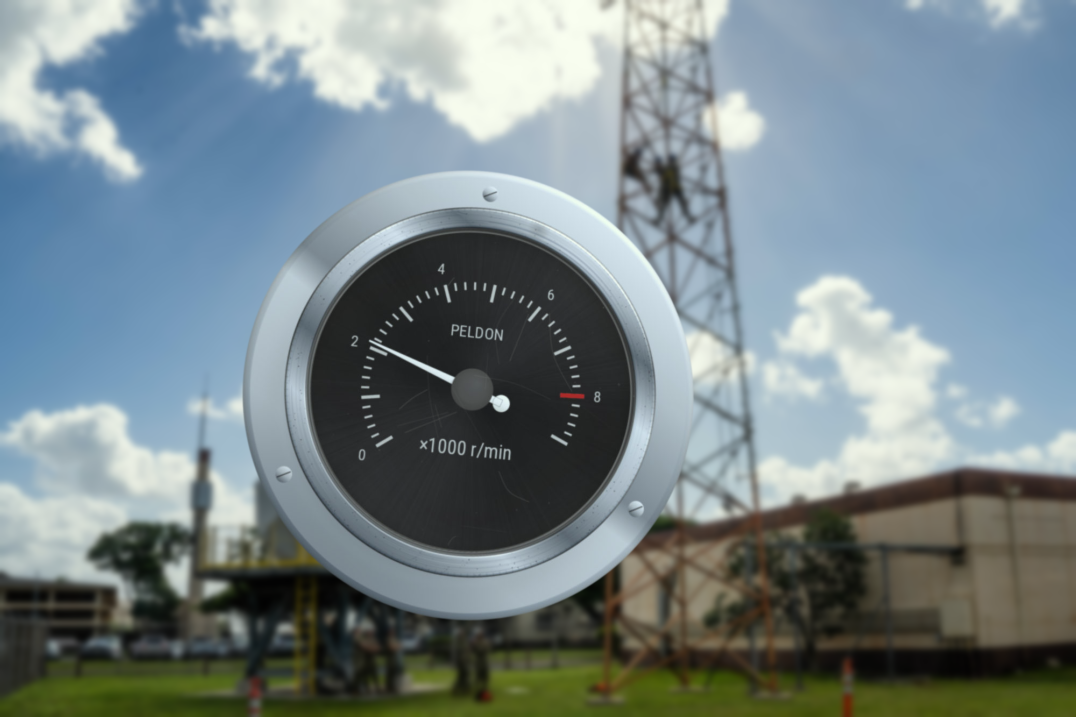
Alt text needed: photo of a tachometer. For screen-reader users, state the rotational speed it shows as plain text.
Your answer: 2100 rpm
